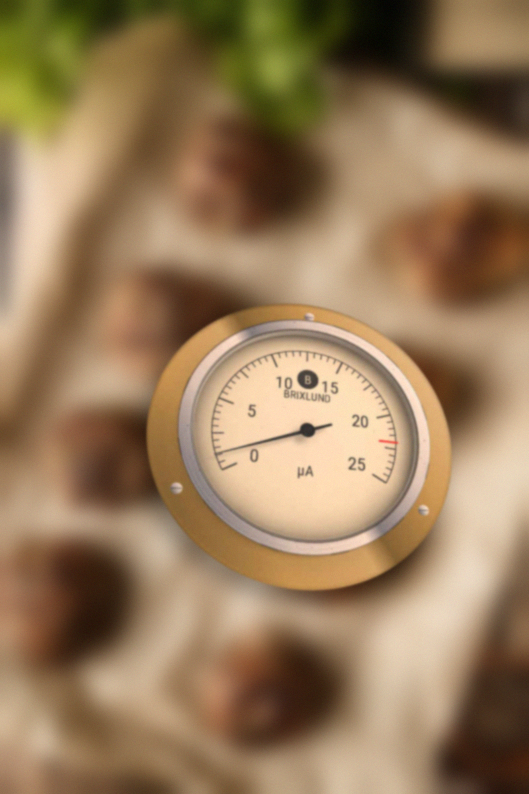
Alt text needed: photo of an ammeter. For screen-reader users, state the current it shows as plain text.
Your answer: 1 µA
